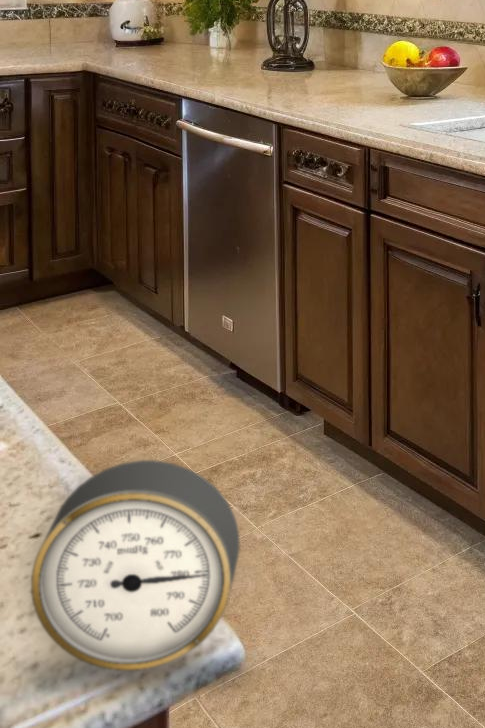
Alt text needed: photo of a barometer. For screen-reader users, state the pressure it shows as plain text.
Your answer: 780 mmHg
